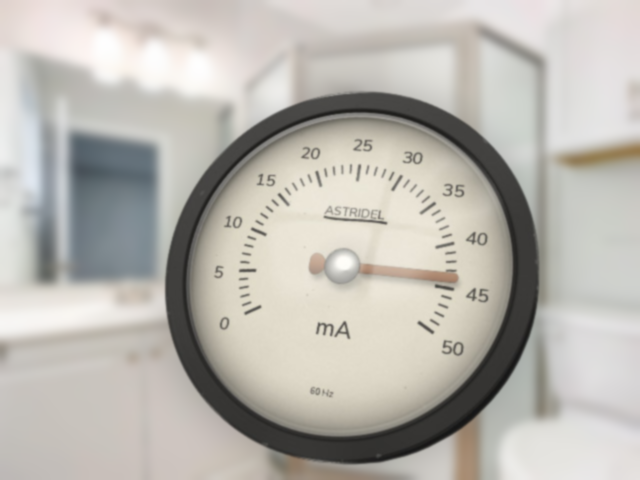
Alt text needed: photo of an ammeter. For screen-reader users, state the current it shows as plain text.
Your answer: 44 mA
